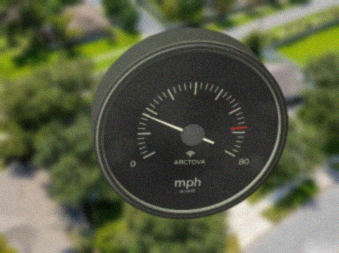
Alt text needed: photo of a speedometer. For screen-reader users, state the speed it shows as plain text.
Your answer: 18 mph
